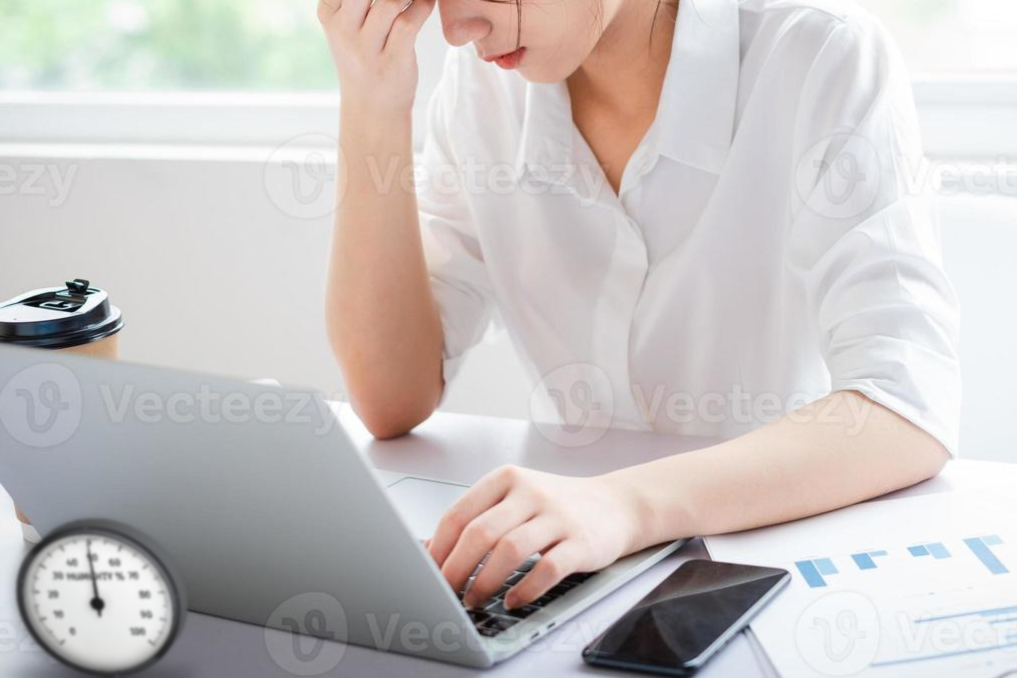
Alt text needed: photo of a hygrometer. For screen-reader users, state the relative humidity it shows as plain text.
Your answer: 50 %
